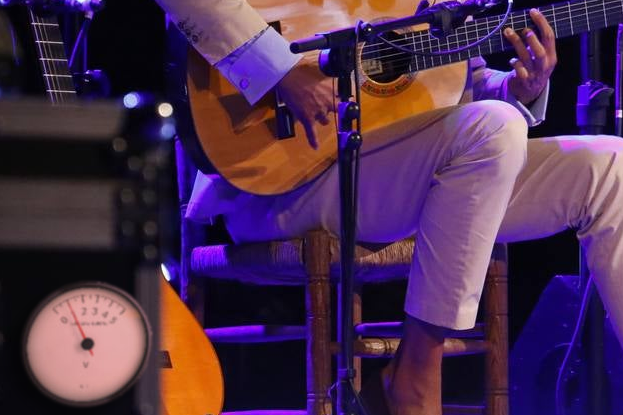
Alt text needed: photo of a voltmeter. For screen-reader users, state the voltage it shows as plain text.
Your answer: 1 V
